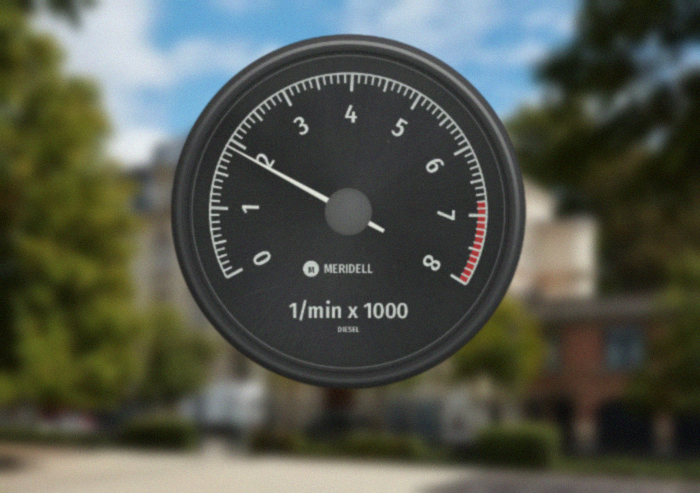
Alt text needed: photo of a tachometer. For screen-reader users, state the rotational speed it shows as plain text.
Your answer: 1900 rpm
